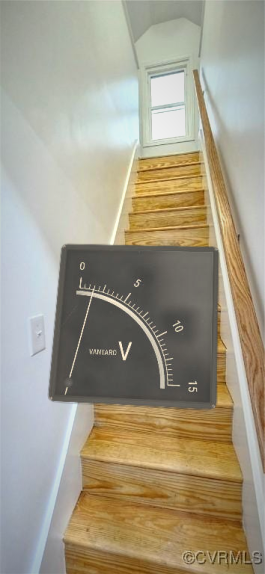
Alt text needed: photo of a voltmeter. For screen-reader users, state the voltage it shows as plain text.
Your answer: 1.5 V
